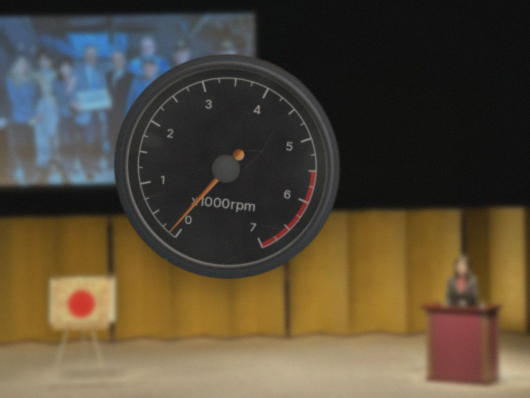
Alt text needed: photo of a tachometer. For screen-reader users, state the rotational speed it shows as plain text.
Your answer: 125 rpm
